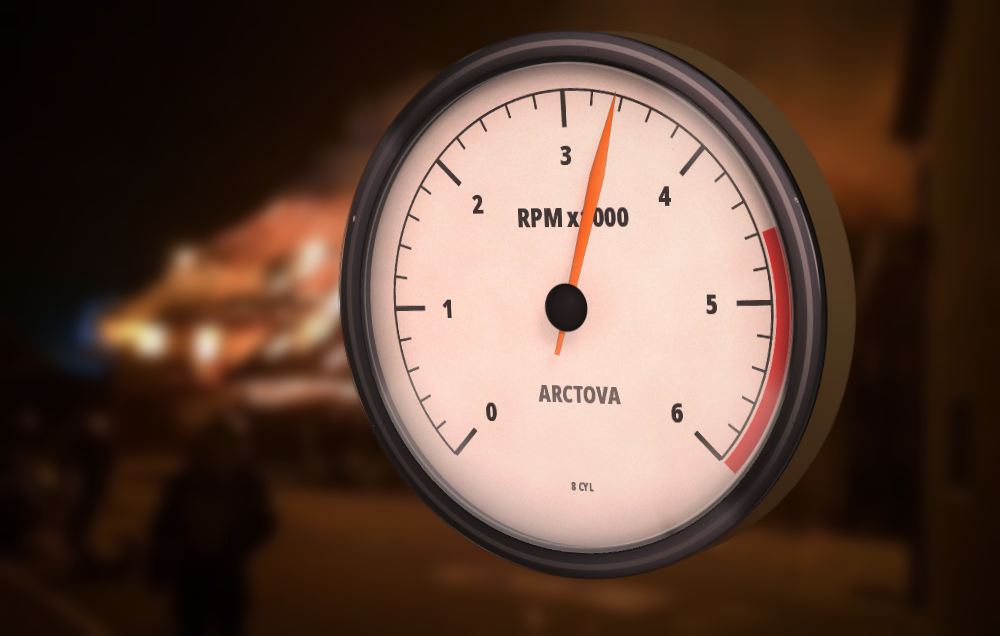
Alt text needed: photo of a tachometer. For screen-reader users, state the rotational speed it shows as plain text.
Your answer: 3400 rpm
